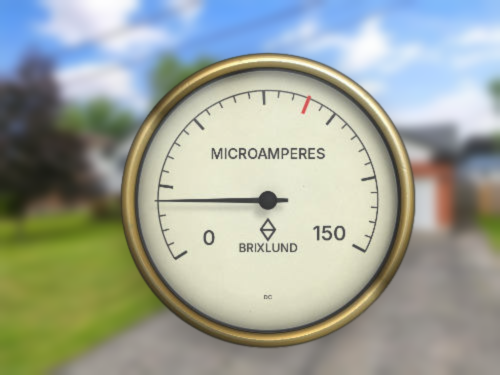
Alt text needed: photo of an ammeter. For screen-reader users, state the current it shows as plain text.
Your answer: 20 µA
